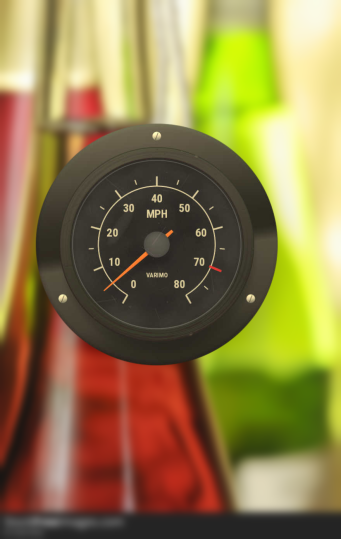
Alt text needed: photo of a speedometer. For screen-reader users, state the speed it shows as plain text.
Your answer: 5 mph
